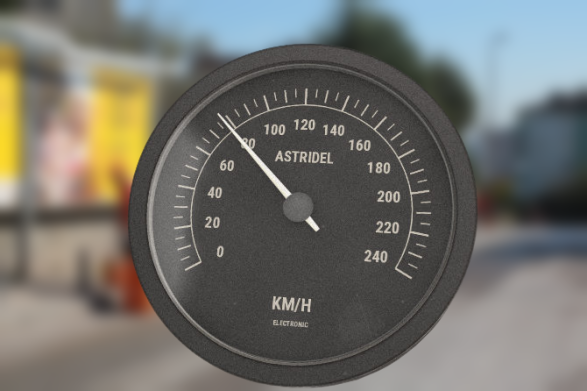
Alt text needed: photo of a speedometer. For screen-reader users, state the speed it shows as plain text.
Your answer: 77.5 km/h
